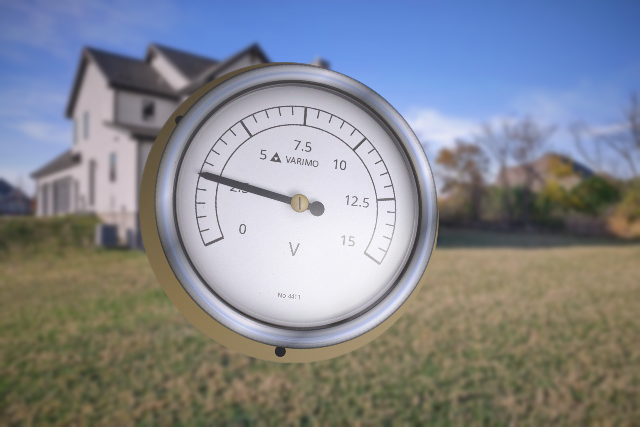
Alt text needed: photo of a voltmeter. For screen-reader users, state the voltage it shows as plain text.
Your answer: 2.5 V
